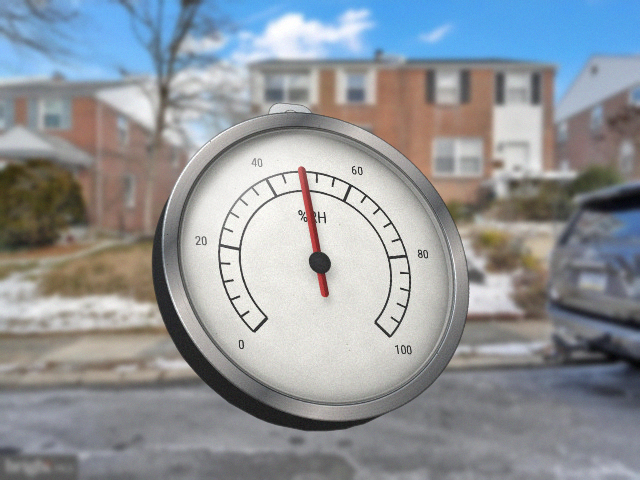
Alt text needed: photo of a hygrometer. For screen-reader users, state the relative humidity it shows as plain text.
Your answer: 48 %
